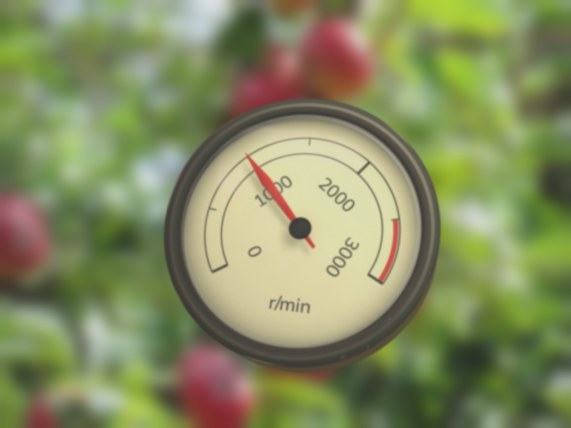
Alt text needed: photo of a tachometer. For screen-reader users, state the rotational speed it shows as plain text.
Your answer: 1000 rpm
